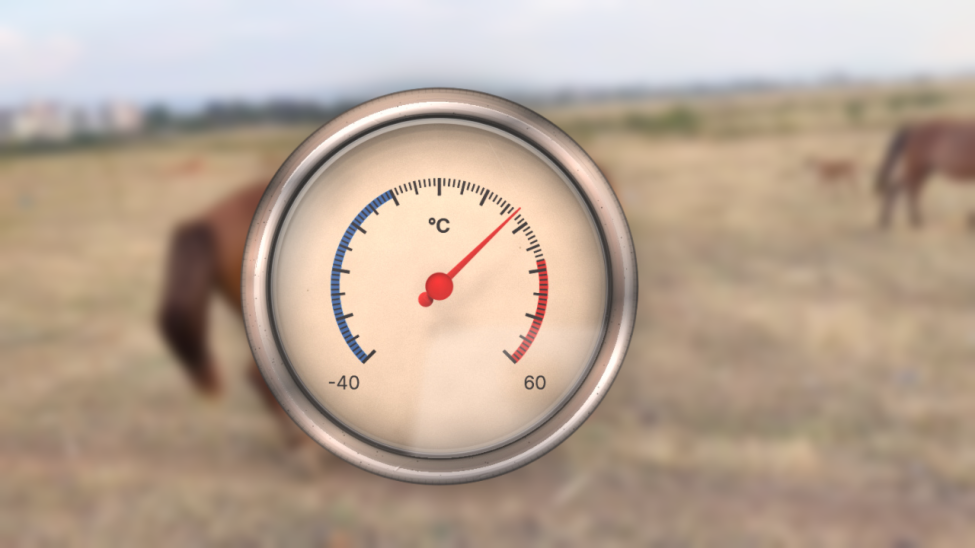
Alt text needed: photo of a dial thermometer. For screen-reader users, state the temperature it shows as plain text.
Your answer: 27 °C
